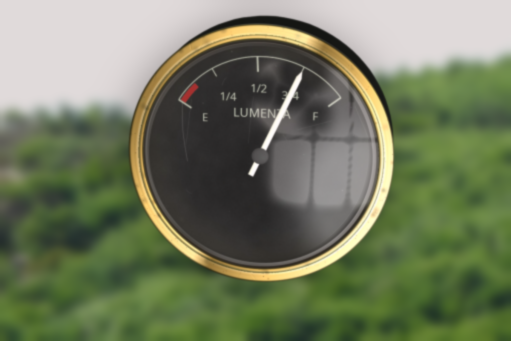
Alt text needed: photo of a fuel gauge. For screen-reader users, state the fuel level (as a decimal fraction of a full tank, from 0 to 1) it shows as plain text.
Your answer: 0.75
